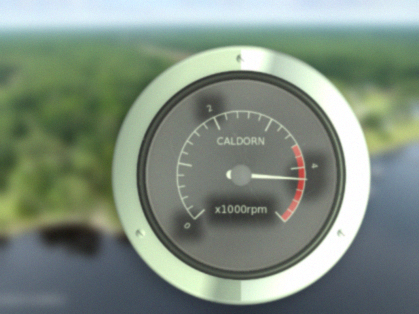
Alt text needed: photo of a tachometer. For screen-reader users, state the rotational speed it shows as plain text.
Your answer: 4200 rpm
